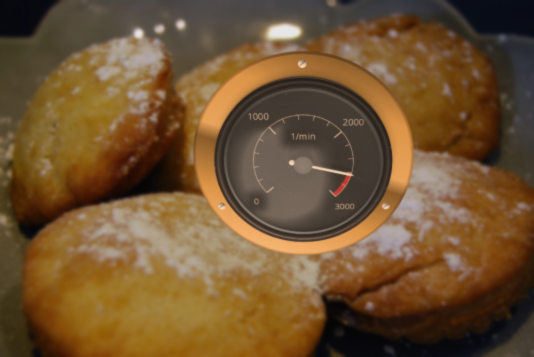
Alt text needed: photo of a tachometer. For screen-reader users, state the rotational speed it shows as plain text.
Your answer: 2600 rpm
